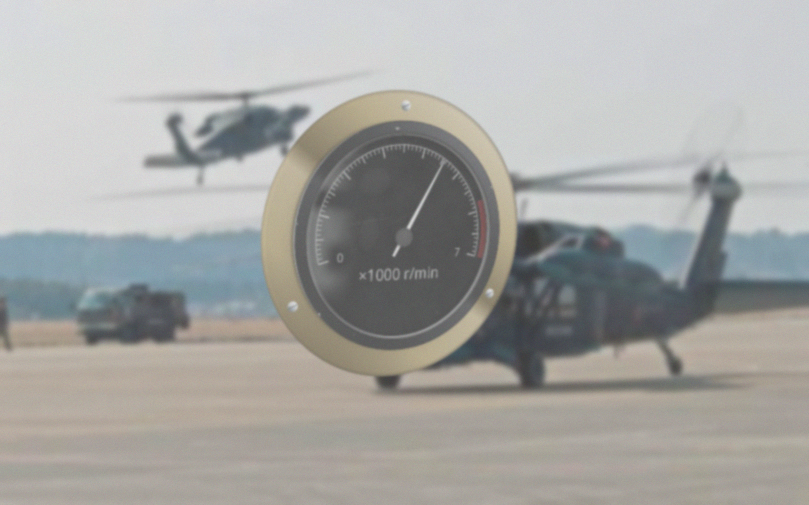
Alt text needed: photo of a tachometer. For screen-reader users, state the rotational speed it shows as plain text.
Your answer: 4500 rpm
